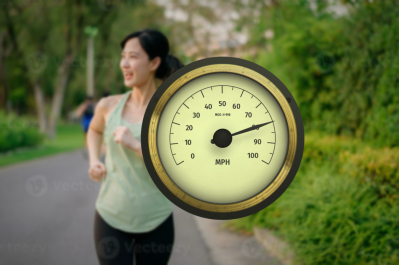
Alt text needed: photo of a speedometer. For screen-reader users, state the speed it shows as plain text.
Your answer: 80 mph
